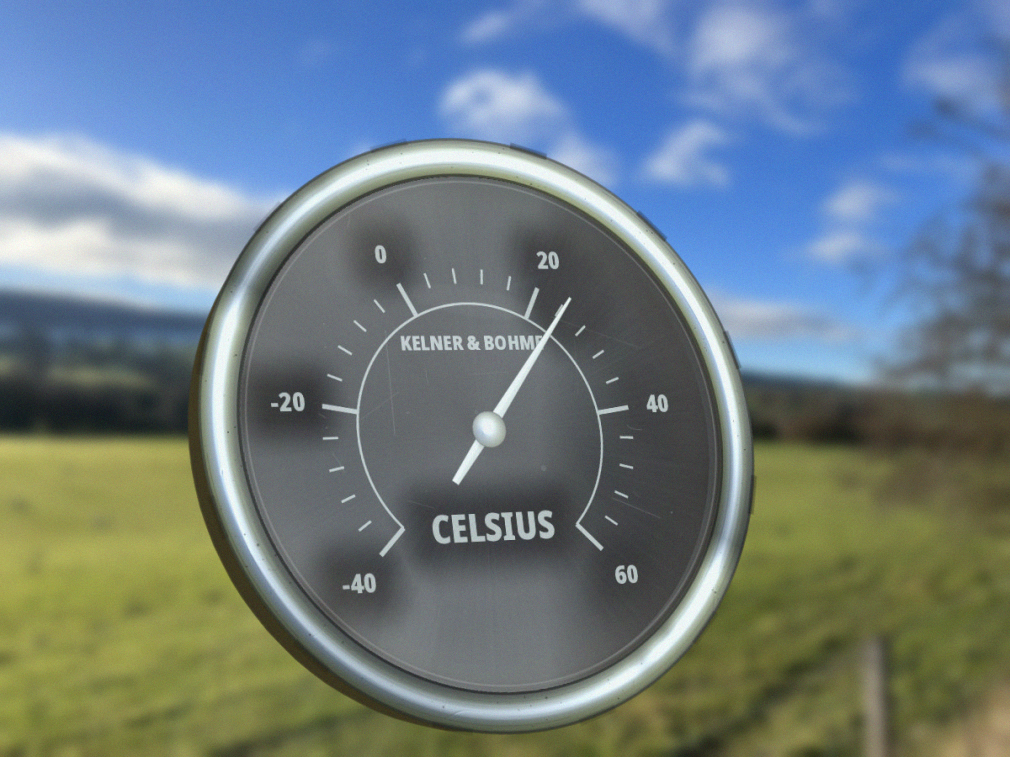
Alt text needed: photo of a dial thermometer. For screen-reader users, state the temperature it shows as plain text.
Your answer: 24 °C
